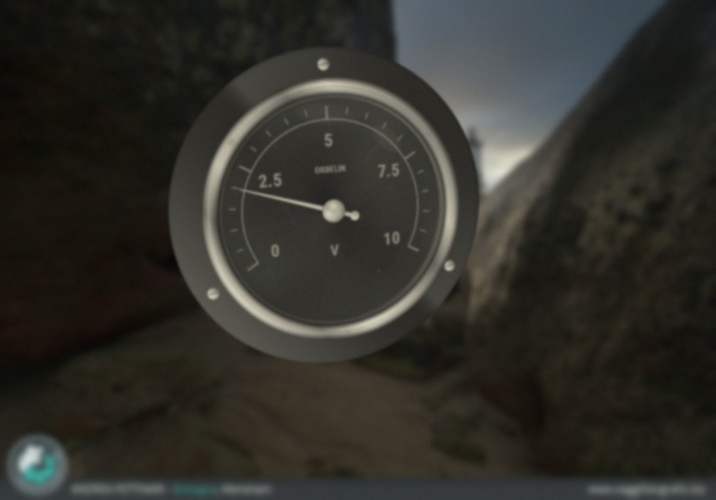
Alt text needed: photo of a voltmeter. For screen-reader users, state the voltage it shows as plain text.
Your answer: 2 V
